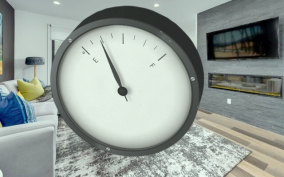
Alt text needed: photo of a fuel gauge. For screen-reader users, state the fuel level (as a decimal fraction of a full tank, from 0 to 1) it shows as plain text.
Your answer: 0.25
